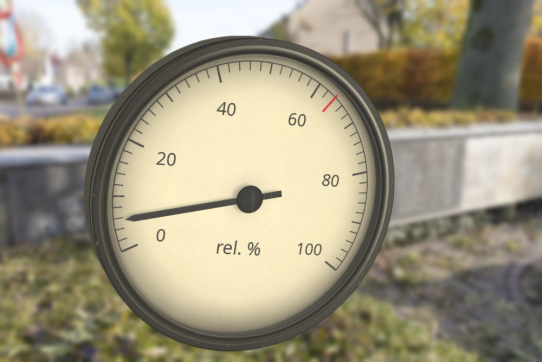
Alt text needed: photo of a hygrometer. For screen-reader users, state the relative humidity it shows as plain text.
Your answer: 6 %
